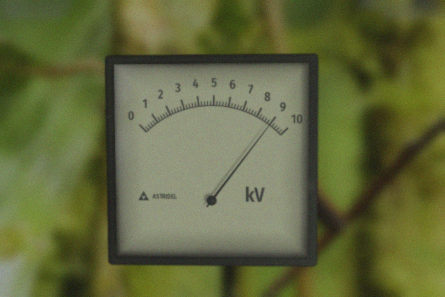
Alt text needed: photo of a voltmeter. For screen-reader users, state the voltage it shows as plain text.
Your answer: 9 kV
